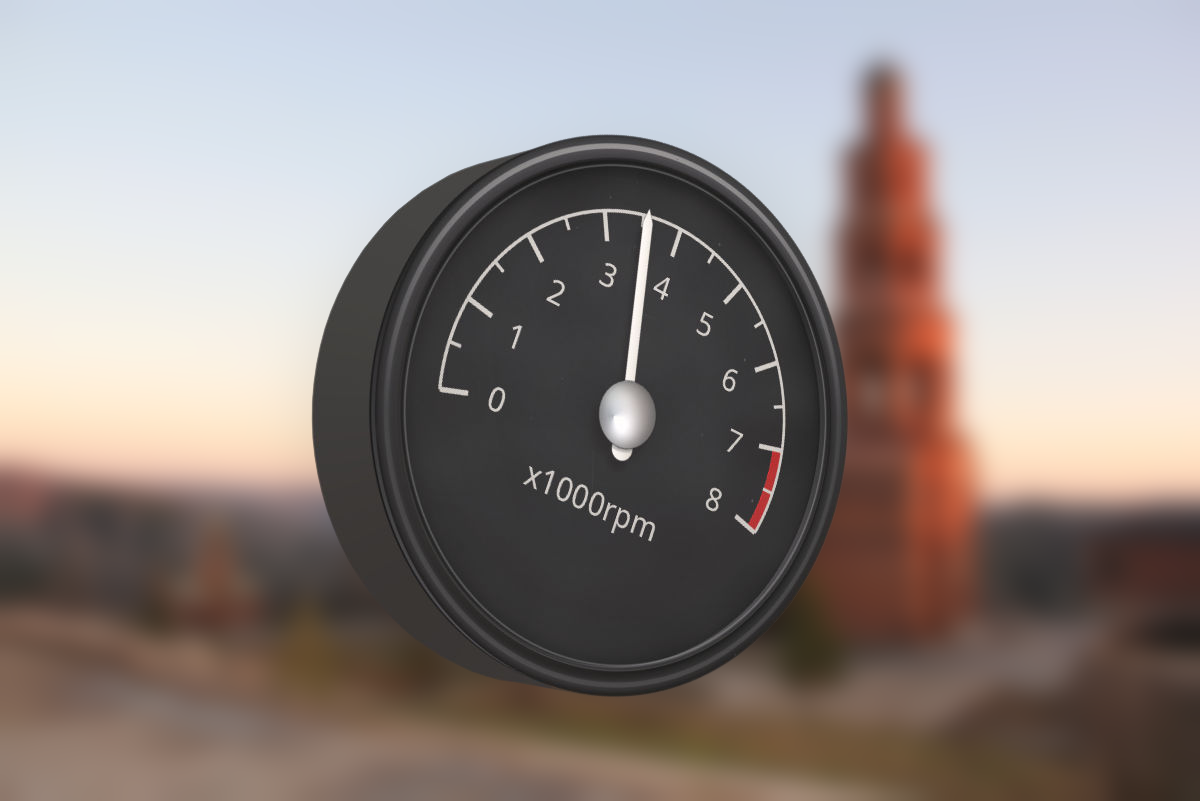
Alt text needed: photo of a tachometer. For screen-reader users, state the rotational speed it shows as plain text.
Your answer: 3500 rpm
